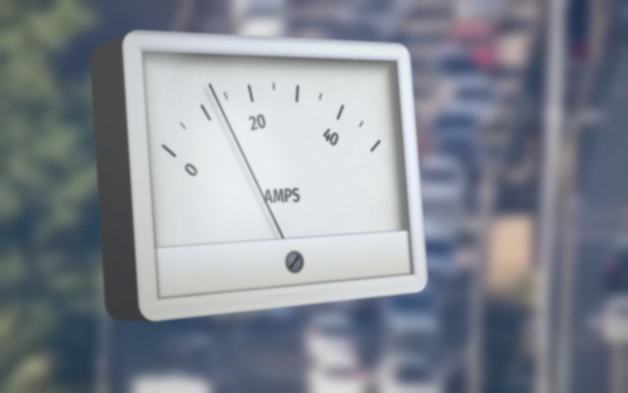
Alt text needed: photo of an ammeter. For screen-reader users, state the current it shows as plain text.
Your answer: 12.5 A
